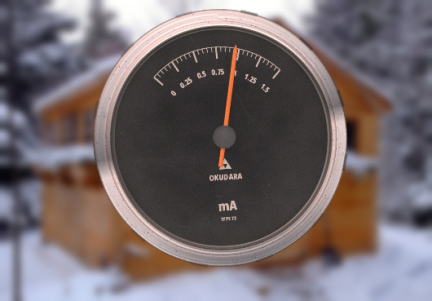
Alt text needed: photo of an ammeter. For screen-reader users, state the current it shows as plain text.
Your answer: 0.95 mA
